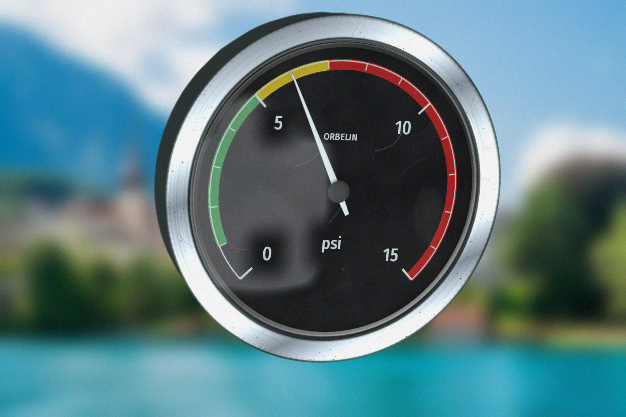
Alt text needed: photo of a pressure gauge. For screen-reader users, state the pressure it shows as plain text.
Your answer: 6 psi
